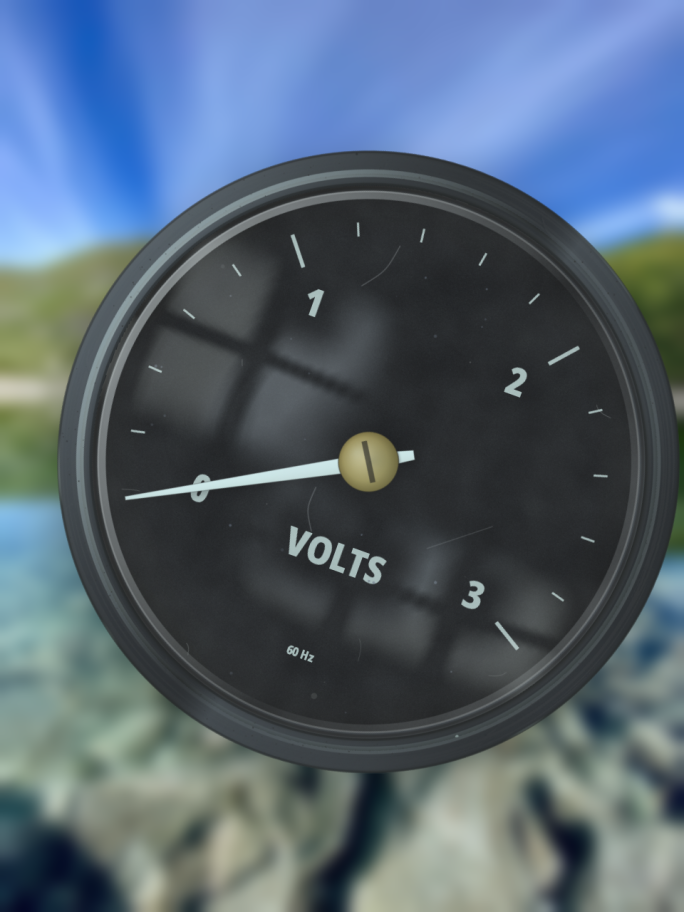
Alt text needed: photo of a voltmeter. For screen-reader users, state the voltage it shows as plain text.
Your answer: 0 V
